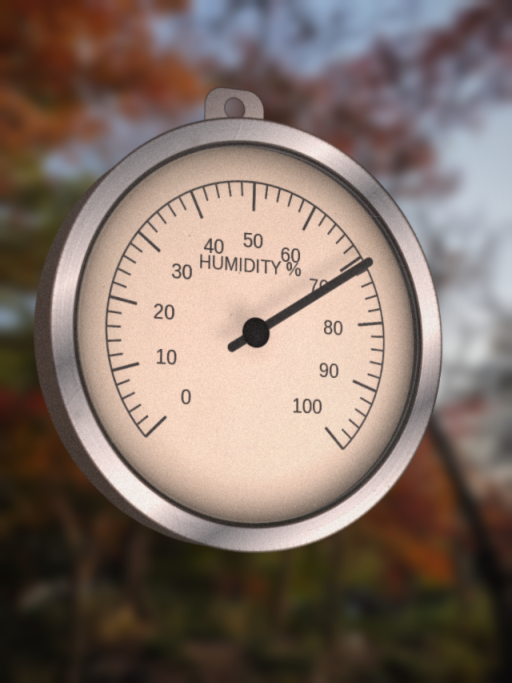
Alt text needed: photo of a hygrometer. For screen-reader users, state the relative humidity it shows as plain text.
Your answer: 71 %
